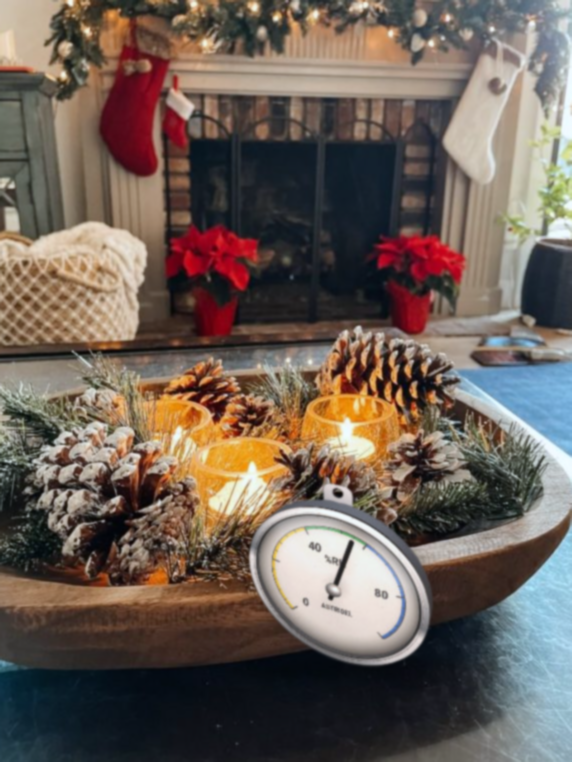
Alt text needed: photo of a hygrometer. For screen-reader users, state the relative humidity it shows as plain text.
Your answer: 56 %
